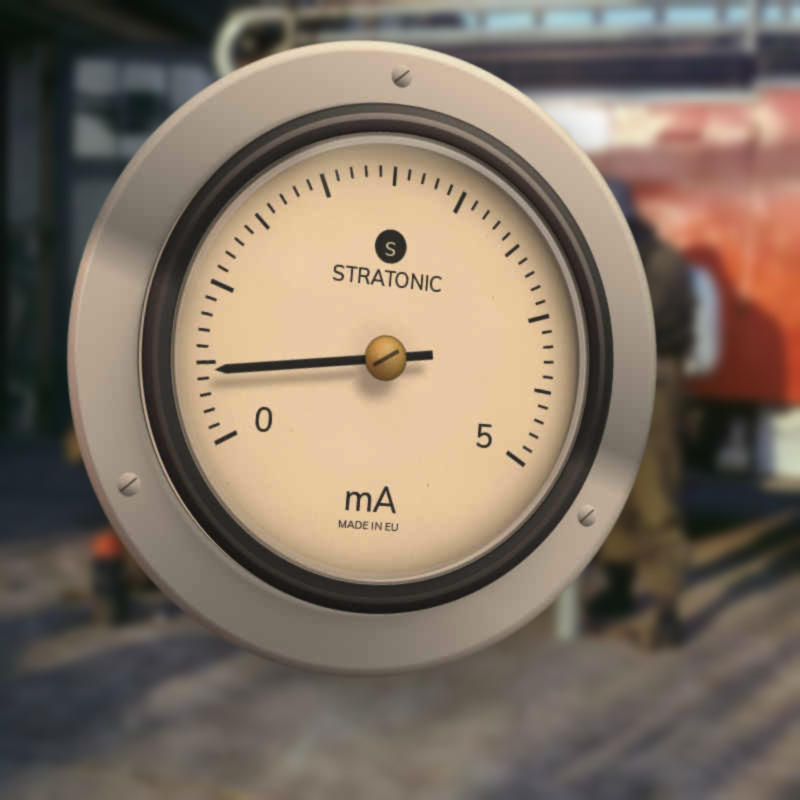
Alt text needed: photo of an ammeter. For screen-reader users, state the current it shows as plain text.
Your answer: 0.45 mA
